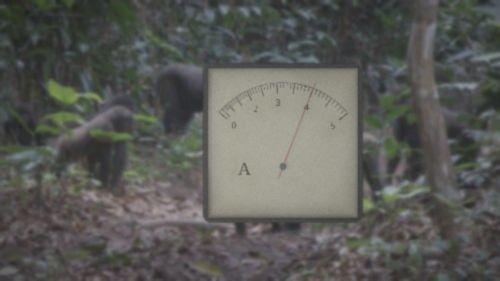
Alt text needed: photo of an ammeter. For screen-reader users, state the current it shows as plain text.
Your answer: 4 A
